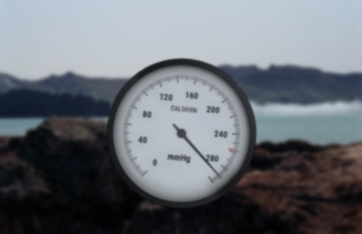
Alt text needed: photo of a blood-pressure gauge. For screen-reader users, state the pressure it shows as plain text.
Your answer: 290 mmHg
